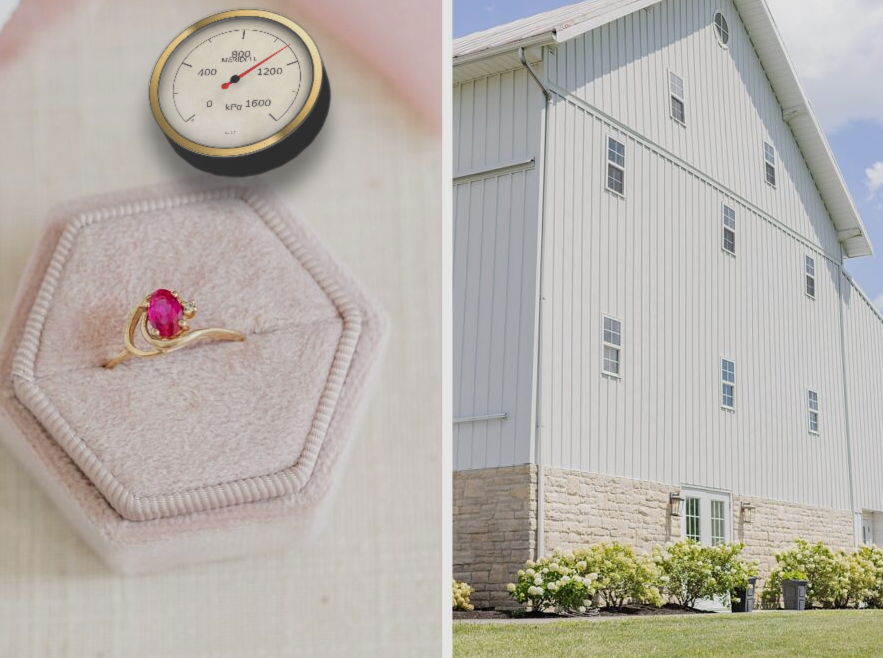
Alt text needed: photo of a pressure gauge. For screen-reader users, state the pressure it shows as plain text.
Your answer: 1100 kPa
